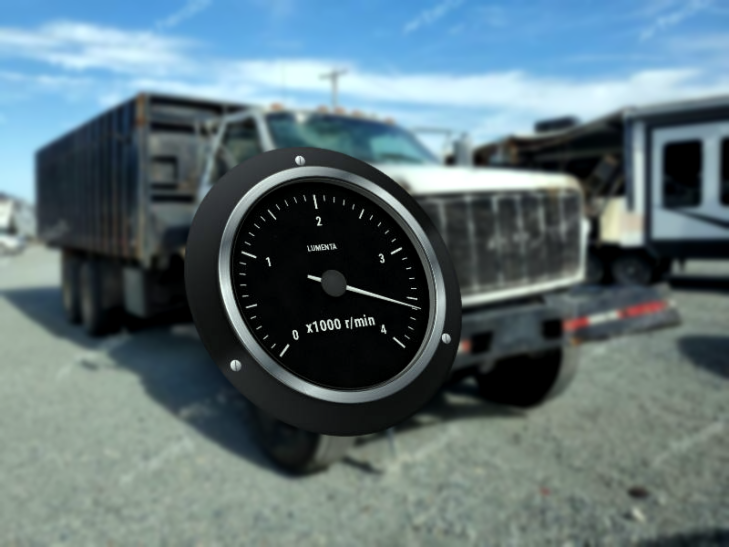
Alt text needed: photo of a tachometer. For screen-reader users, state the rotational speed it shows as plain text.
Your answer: 3600 rpm
